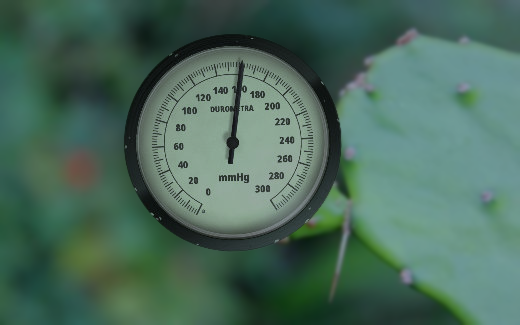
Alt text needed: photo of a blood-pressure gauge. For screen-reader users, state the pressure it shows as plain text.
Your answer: 160 mmHg
